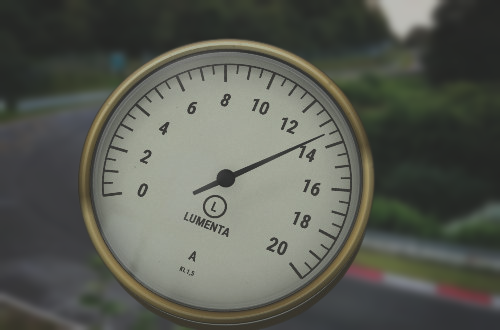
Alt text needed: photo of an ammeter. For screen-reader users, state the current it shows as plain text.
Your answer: 13.5 A
